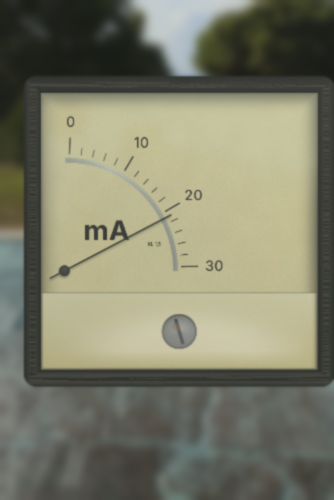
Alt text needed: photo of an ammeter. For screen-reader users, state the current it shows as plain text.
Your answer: 21 mA
